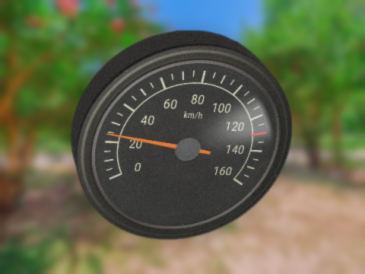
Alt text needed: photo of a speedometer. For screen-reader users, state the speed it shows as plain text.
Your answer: 25 km/h
